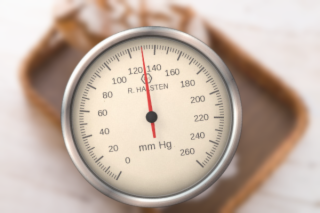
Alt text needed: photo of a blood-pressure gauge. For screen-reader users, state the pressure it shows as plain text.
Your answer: 130 mmHg
